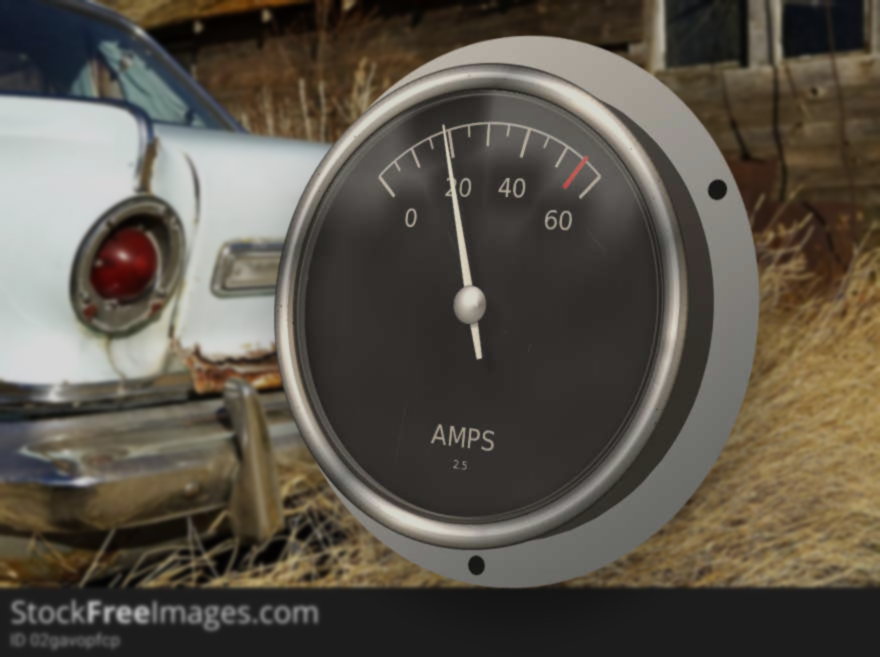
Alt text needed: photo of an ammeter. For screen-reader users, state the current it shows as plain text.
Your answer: 20 A
